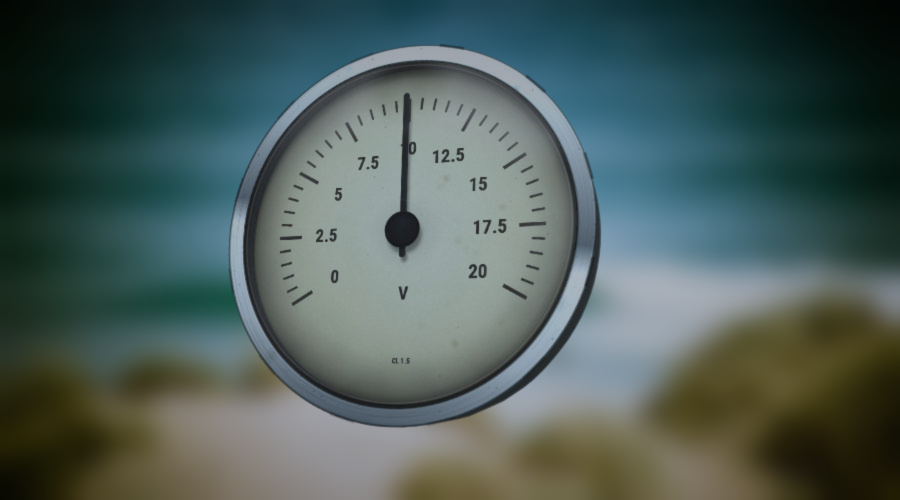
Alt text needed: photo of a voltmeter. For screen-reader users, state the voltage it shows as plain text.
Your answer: 10 V
